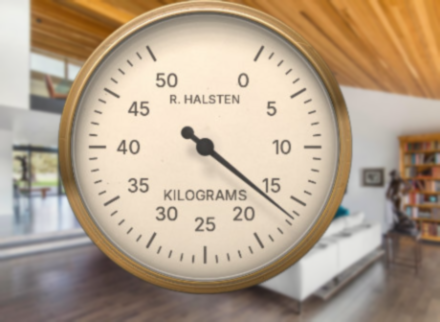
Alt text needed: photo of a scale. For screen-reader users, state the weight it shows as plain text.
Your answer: 16.5 kg
